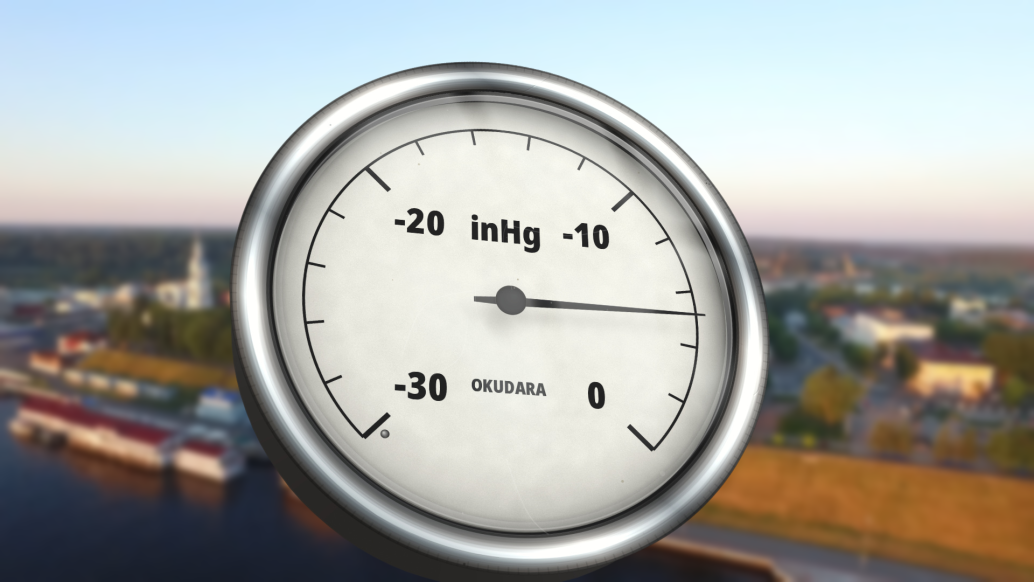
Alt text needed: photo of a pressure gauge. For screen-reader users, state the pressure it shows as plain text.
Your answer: -5 inHg
